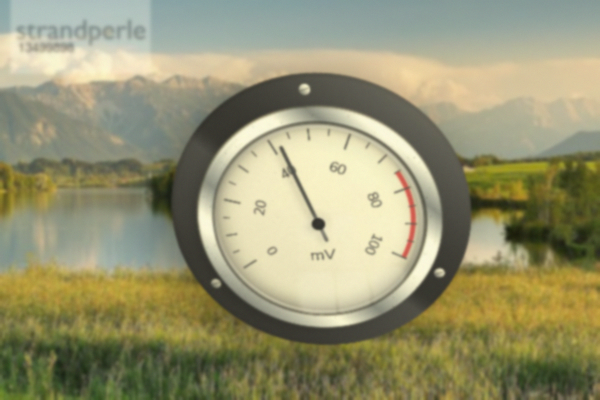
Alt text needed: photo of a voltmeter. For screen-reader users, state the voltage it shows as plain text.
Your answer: 42.5 mV
